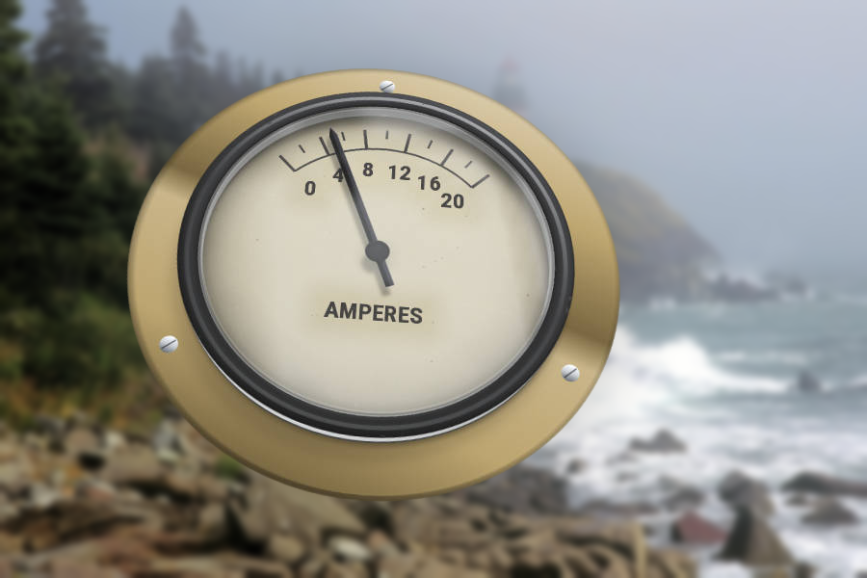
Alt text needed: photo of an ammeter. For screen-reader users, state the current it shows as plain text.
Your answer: 5 A
